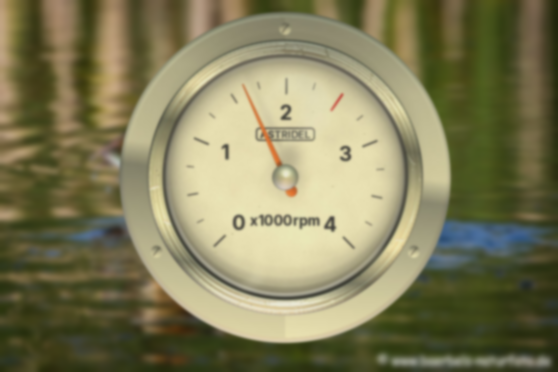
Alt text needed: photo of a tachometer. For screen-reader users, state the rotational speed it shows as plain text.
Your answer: 1625 rpm
